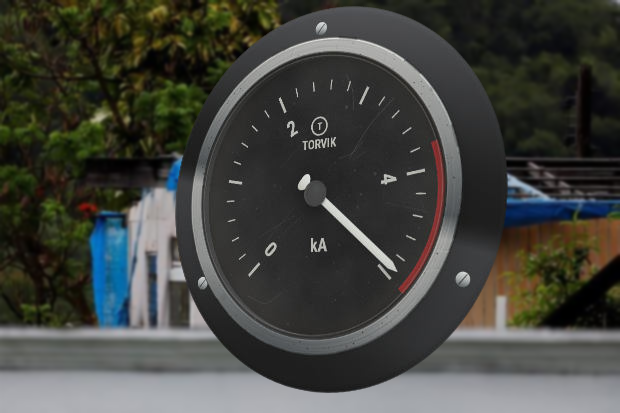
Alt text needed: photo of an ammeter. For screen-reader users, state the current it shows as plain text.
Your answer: 4.9 kA
